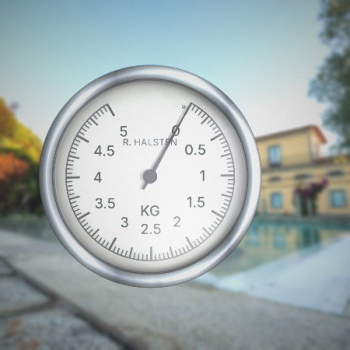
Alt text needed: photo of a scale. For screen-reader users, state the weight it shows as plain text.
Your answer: 0 kg
